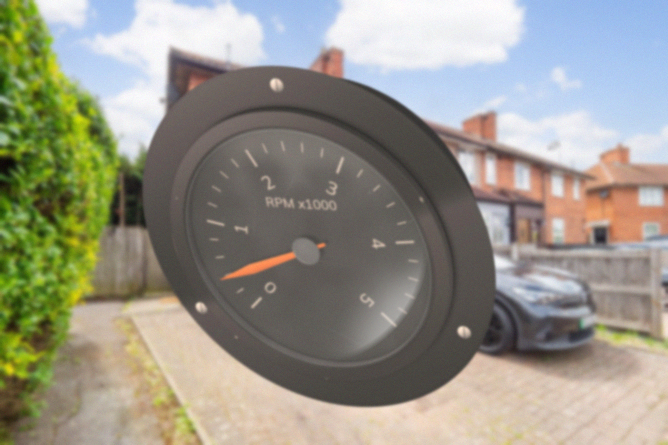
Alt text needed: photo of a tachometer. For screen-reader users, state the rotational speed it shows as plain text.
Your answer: 400 rpm
